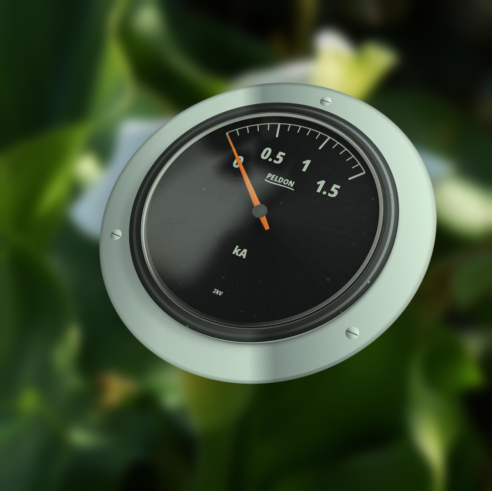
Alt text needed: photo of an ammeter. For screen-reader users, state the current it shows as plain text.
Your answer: 0 kA
